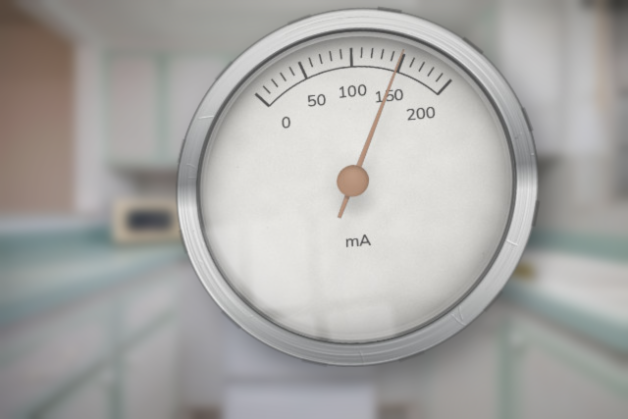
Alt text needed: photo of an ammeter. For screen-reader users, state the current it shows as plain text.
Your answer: 150 mA
